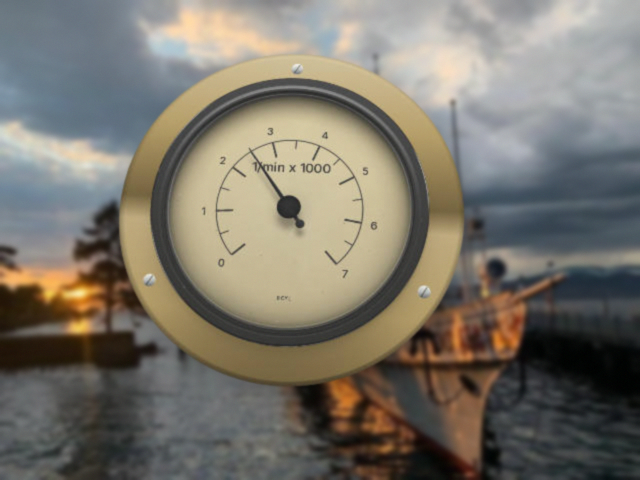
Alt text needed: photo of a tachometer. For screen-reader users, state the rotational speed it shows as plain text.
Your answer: 2500 rpm
